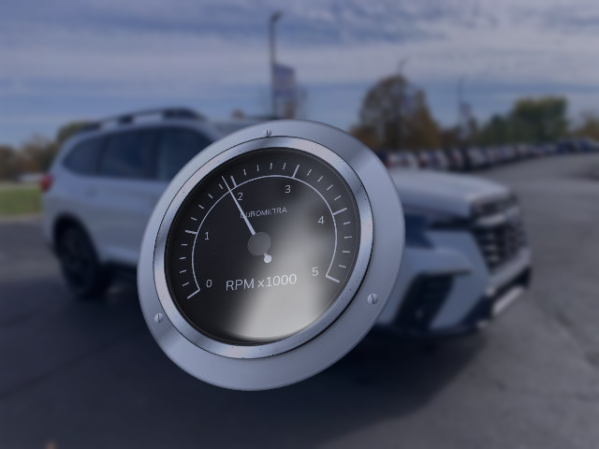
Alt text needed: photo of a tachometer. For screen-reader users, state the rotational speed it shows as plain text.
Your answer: 1900 rpm
